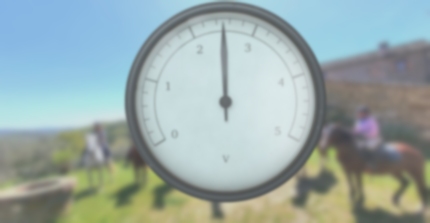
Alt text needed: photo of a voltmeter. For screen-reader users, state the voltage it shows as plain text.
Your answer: 2.5 V
